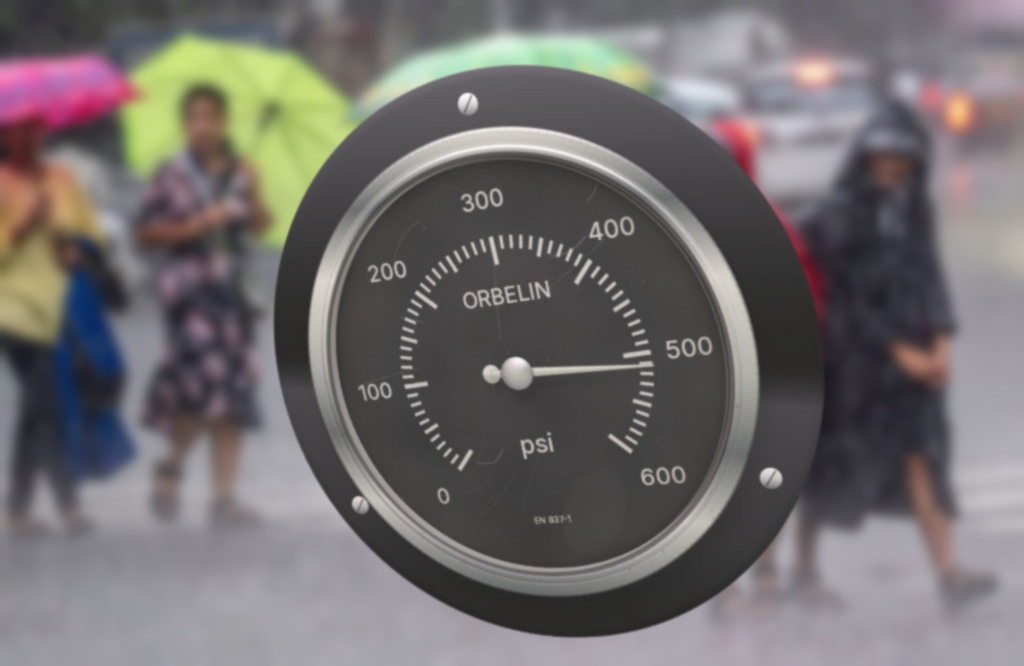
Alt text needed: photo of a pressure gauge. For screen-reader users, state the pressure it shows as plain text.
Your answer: 510 psi
